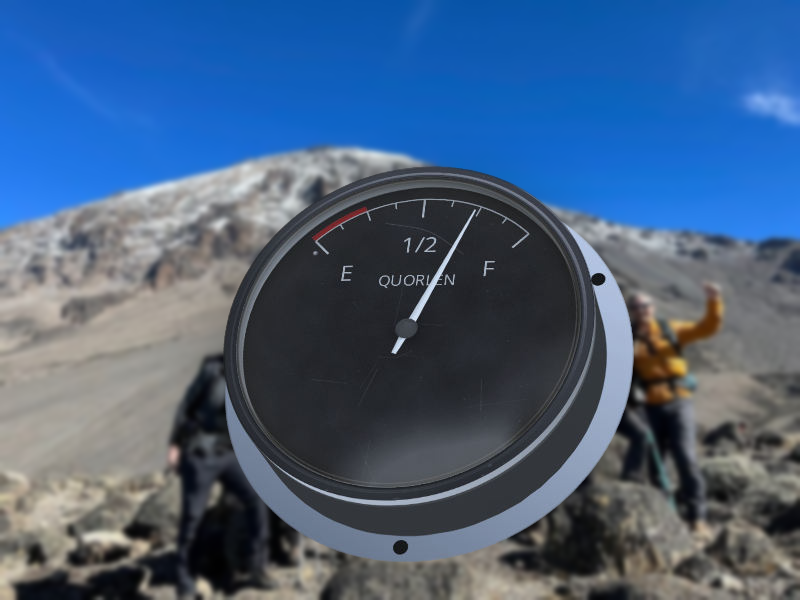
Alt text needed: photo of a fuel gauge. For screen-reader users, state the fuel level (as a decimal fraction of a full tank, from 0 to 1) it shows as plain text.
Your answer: 0.75
